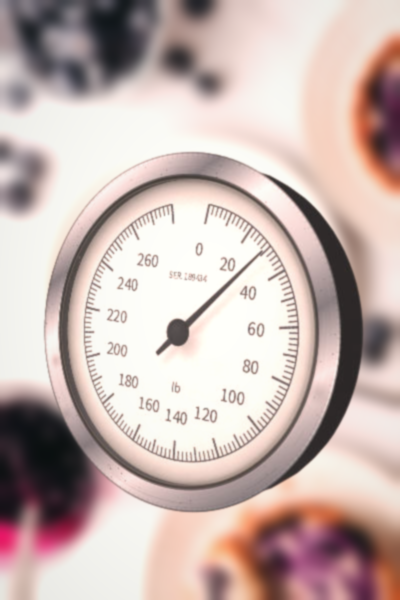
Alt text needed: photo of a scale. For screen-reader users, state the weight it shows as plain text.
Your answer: 30 lb
